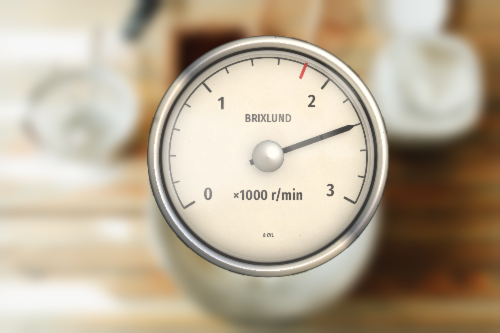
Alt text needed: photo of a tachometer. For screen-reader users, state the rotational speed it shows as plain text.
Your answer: 2400 rpm
